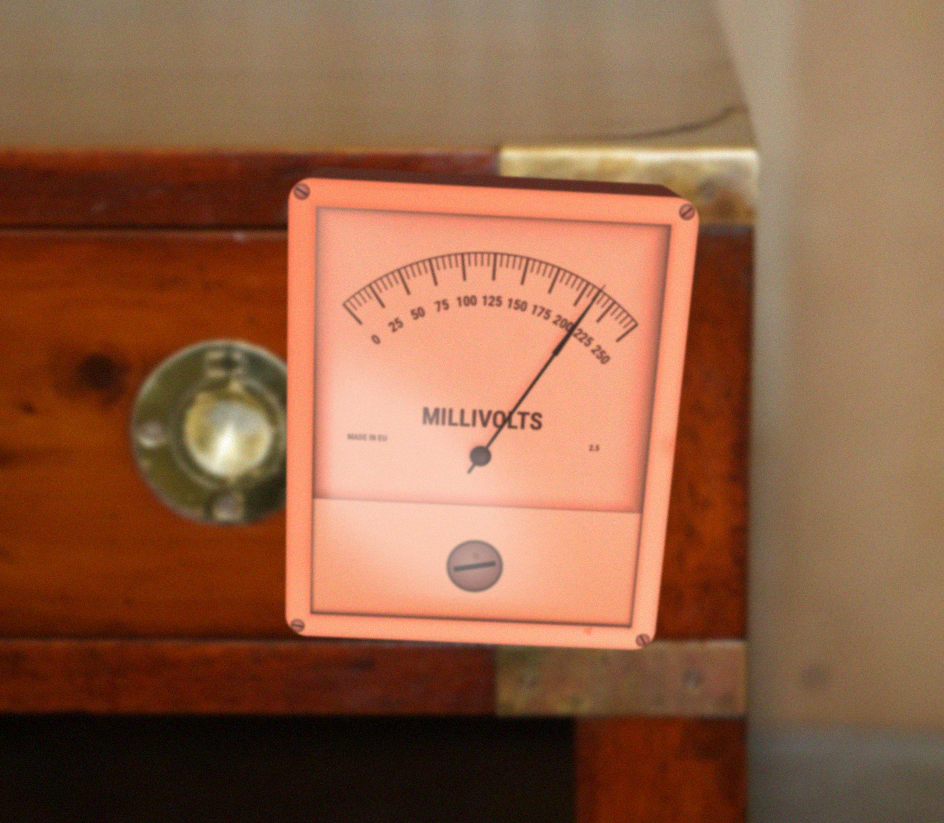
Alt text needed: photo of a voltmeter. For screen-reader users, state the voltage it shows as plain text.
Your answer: 210 mV
